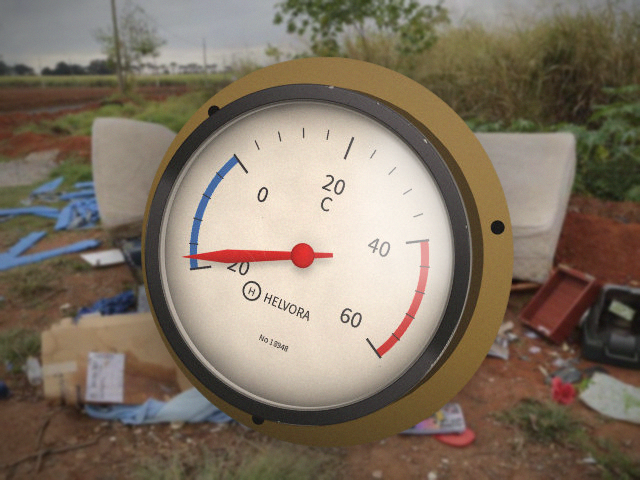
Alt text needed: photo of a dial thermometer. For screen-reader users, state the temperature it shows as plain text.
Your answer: -18 °C
